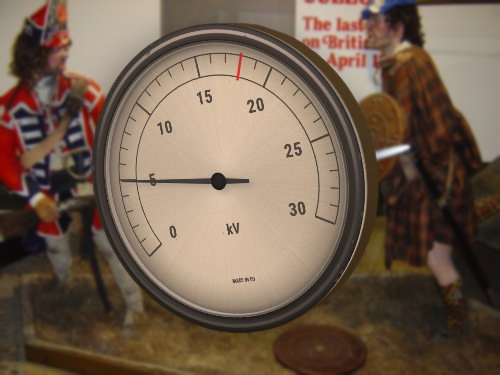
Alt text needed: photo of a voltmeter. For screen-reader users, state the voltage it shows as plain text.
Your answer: 5 kV
